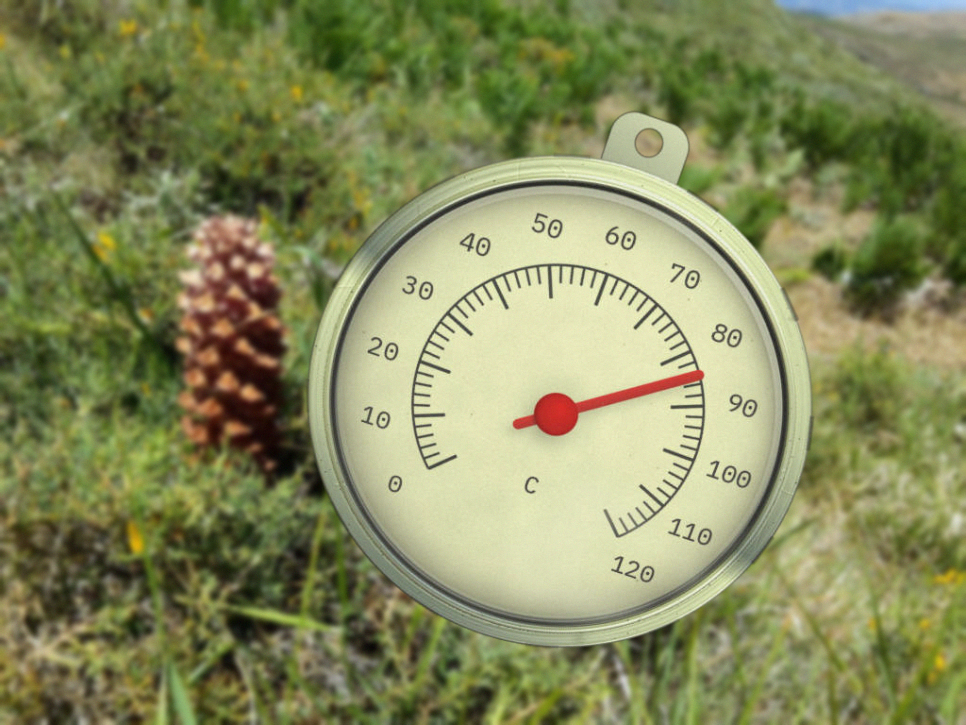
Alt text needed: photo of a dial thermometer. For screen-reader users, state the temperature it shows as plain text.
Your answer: 84 °C
